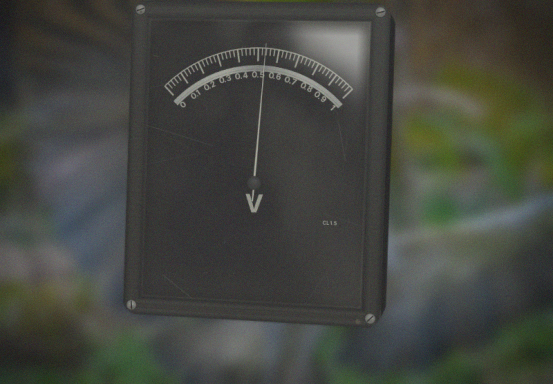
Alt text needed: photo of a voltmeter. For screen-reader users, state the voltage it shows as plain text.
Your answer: 0.54 V
